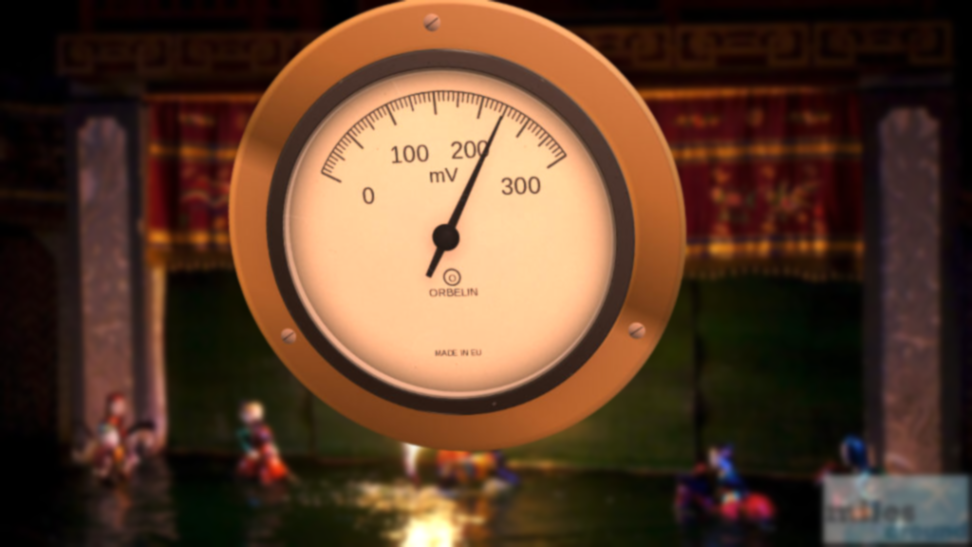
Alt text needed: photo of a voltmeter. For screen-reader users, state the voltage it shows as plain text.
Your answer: 225 mV
